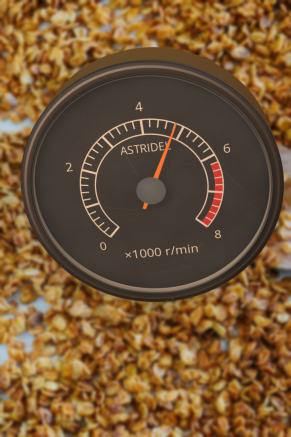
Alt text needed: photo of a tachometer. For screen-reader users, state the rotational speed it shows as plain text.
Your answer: 4800 rpm
